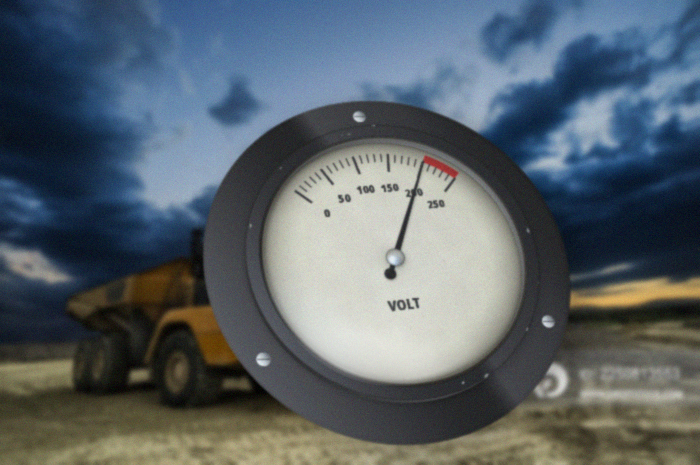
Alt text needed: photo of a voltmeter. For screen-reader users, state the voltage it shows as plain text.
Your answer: 200 V
